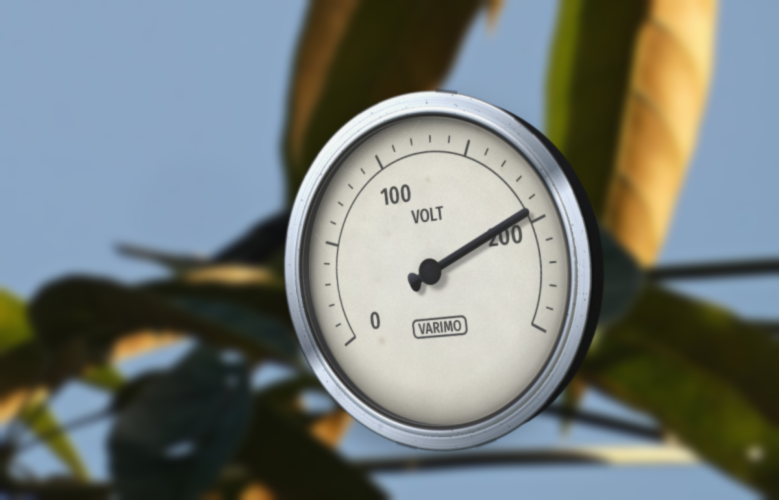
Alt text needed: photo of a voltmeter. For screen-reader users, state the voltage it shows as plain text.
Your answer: 195 V
